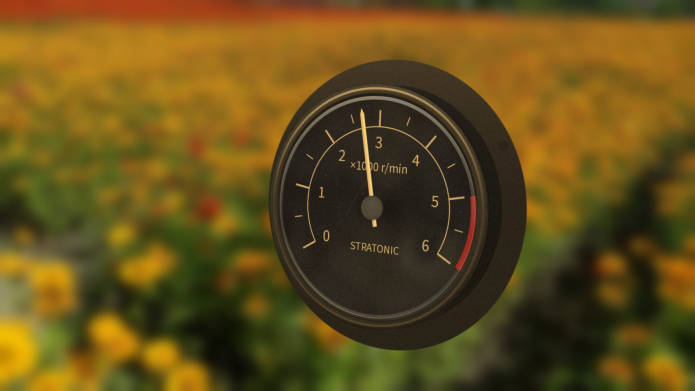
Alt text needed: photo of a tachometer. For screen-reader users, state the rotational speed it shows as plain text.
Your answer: 2750 rpm
